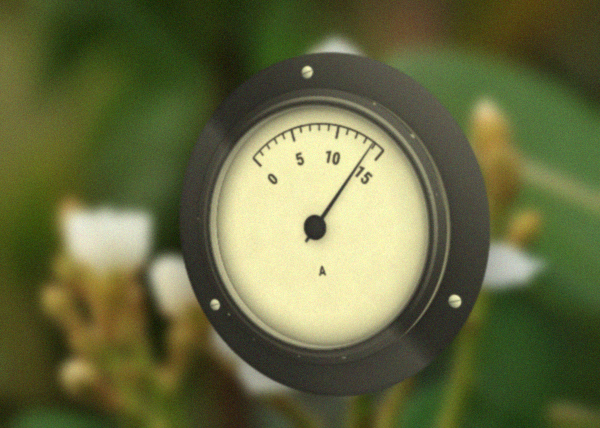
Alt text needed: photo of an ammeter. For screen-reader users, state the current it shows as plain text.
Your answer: 14 A
